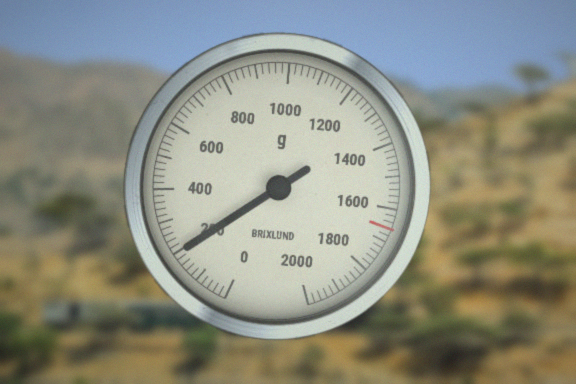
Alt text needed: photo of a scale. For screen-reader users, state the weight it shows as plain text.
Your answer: 200 g
